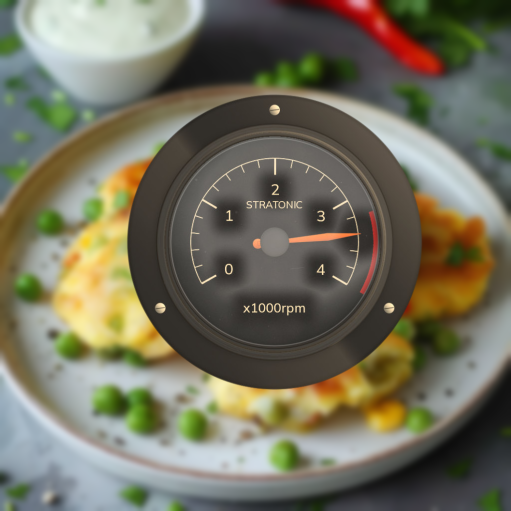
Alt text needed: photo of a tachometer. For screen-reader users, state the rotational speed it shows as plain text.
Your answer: 3400 rpm
